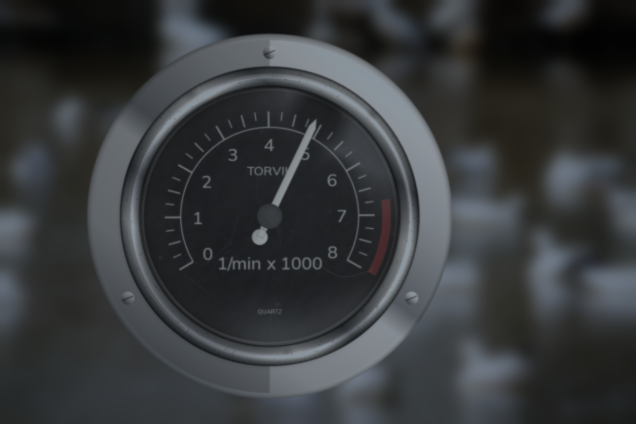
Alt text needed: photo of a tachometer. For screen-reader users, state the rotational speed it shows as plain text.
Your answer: 4875 rpm
